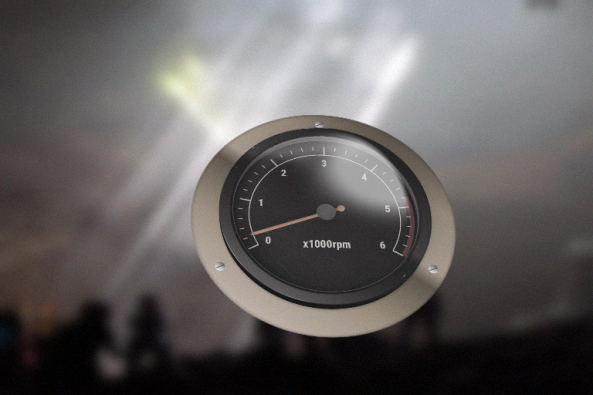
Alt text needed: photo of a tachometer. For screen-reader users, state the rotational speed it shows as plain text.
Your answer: 200 rpm
